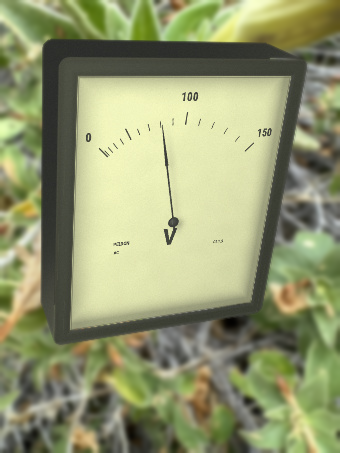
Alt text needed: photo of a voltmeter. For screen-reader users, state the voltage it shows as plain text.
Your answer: 80 V
